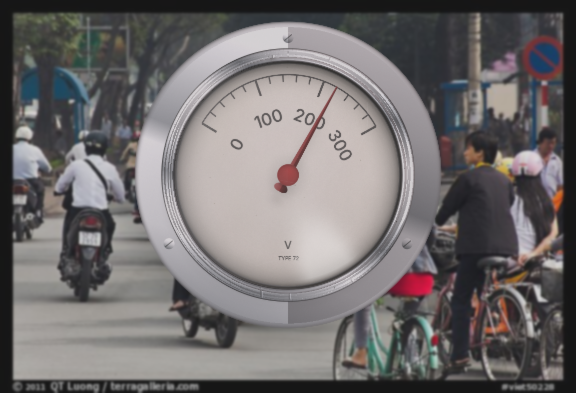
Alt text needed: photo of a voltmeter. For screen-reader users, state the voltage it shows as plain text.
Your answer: 220 V
